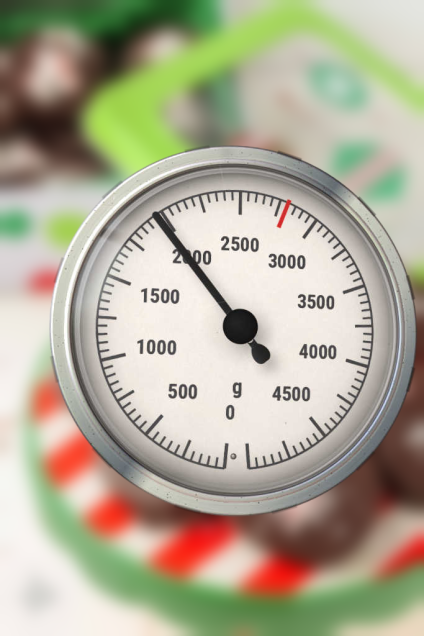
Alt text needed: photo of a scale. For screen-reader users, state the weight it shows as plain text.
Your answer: 1950 g
